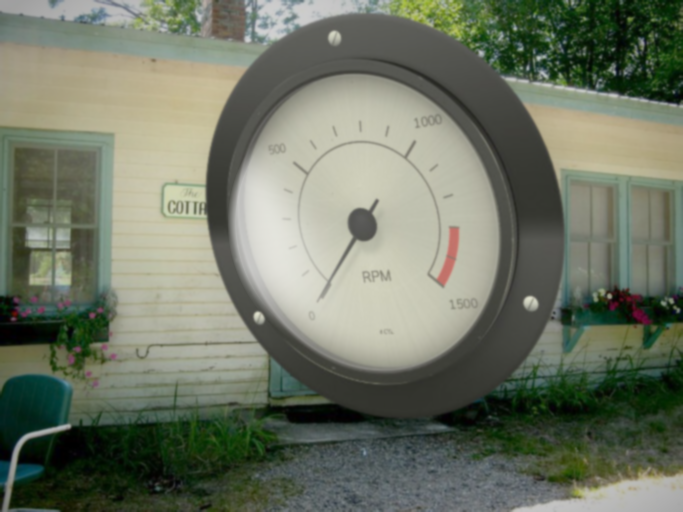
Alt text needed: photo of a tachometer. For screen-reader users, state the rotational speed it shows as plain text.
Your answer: 0 rpm
